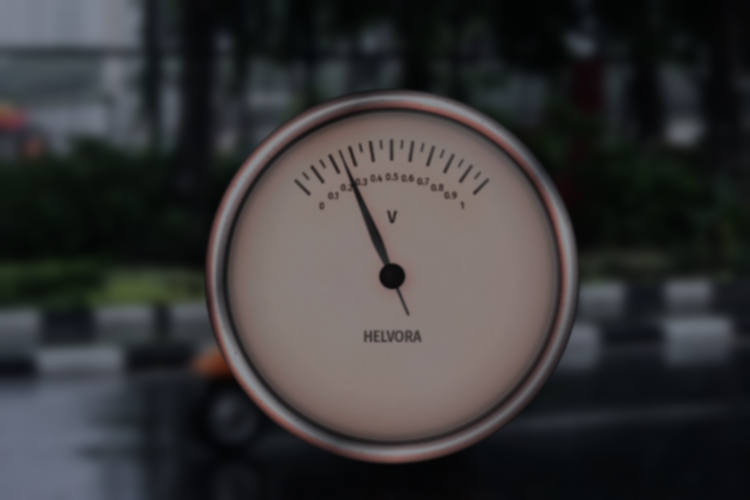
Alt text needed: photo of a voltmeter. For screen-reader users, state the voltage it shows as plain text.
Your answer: 0.25 V
